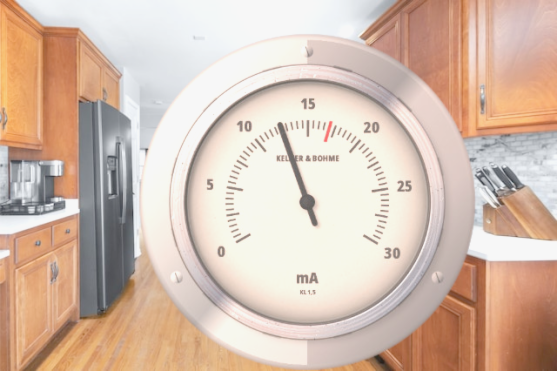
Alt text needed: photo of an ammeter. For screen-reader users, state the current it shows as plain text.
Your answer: 12.5 mA
